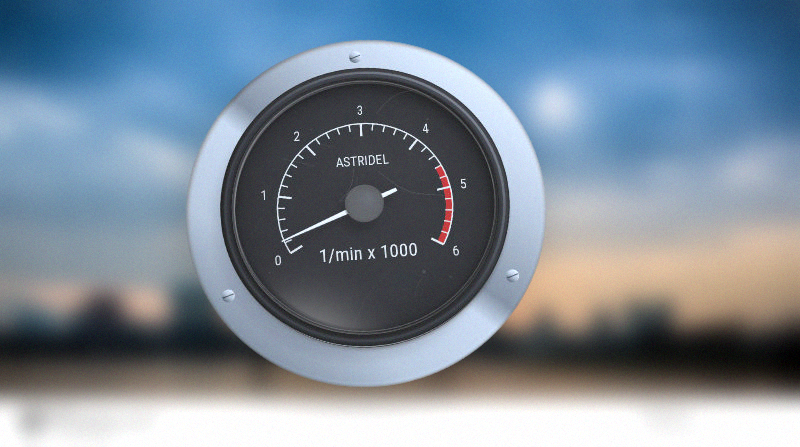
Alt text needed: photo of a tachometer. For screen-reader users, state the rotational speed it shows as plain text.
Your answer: 200 rpm
